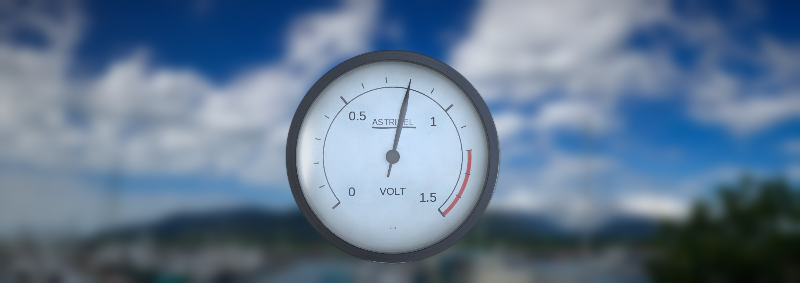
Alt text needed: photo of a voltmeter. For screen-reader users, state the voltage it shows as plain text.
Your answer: 0.8 V
